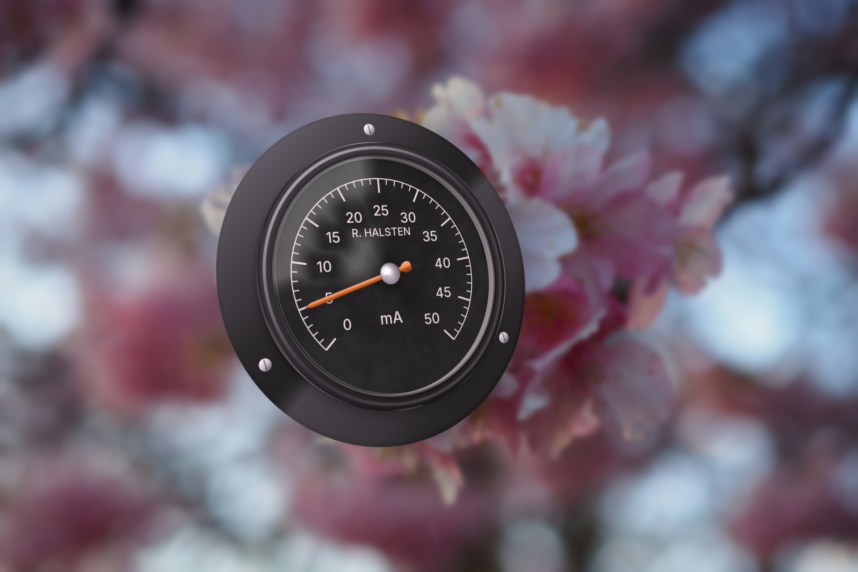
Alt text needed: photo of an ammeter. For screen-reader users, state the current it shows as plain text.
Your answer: 5 mA
